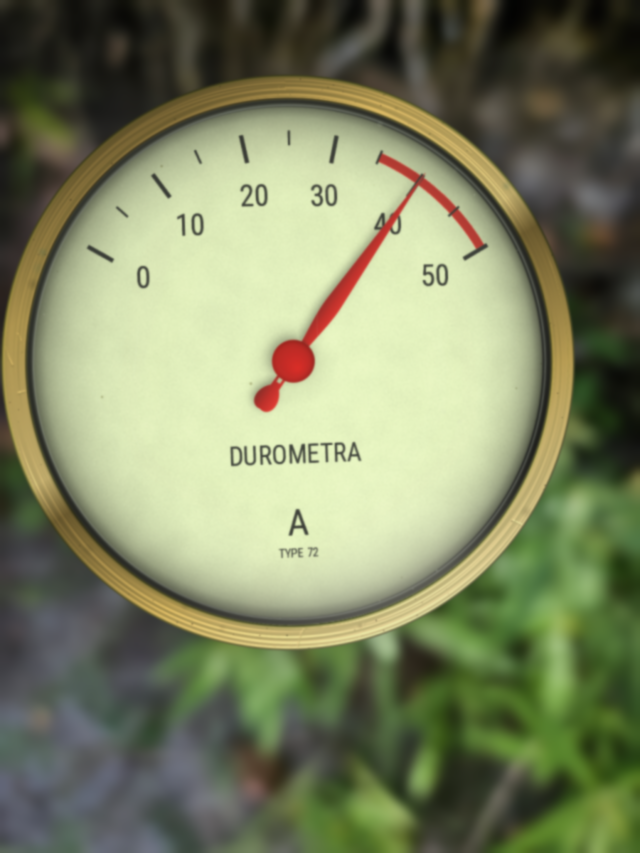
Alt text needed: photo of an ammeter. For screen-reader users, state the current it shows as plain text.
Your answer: 40 A
